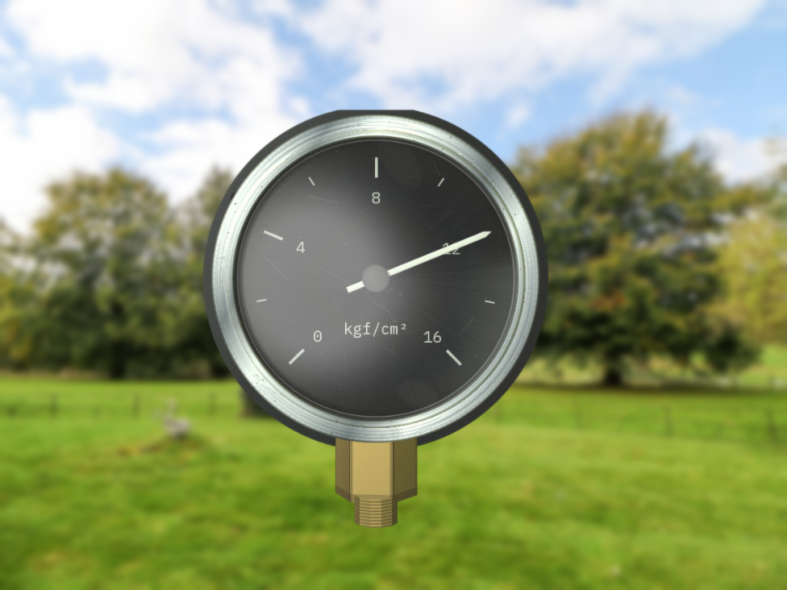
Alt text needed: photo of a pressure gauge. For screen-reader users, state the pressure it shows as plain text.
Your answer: 12 kg/cm²
